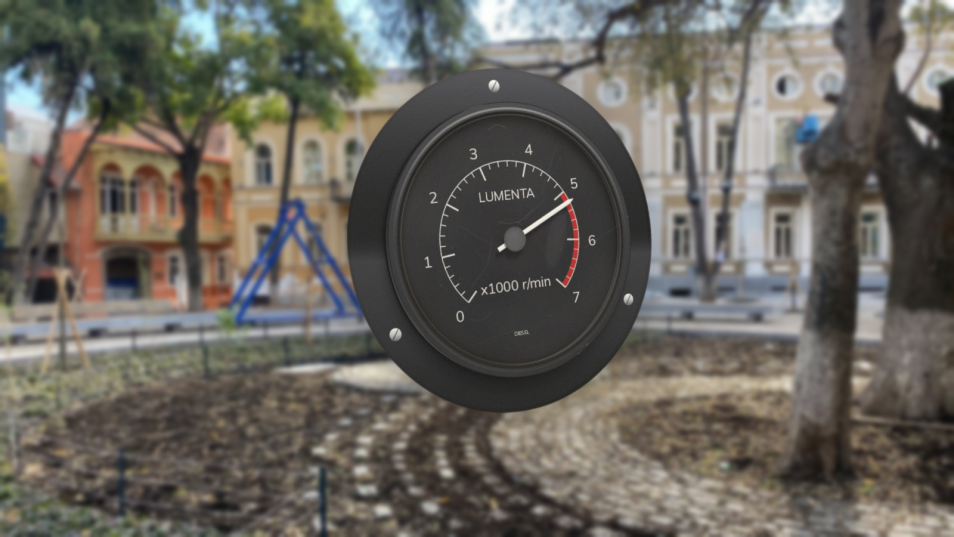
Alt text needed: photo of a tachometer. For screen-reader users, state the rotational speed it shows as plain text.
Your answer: 5200 rpm
